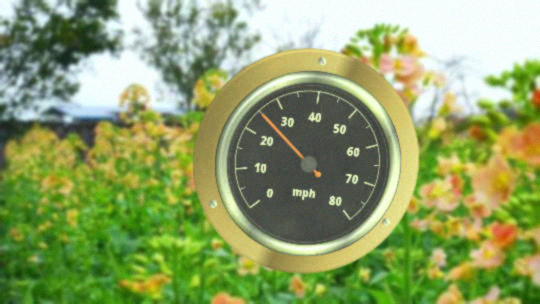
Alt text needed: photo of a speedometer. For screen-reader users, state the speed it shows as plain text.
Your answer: 25 mph
